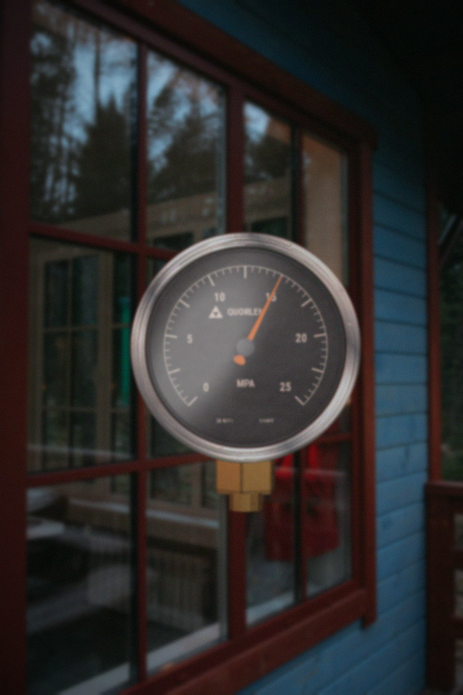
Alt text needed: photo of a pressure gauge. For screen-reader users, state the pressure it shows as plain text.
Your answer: 15 MPa
